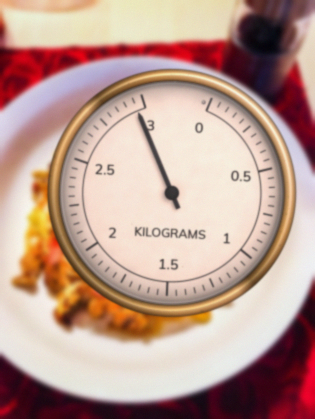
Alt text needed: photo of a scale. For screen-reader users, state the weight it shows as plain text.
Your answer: 2.95 kg
